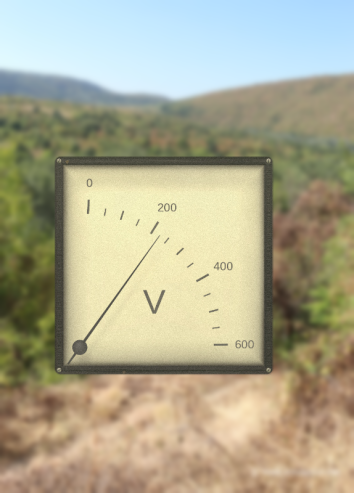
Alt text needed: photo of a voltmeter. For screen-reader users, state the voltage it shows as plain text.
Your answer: 225 V
